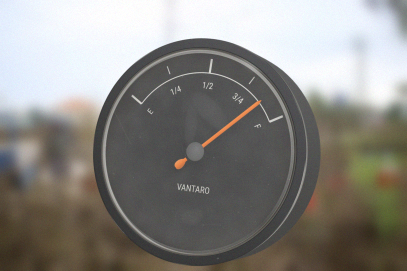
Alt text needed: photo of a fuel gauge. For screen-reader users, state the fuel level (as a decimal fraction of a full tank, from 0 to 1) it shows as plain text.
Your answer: 0.875
